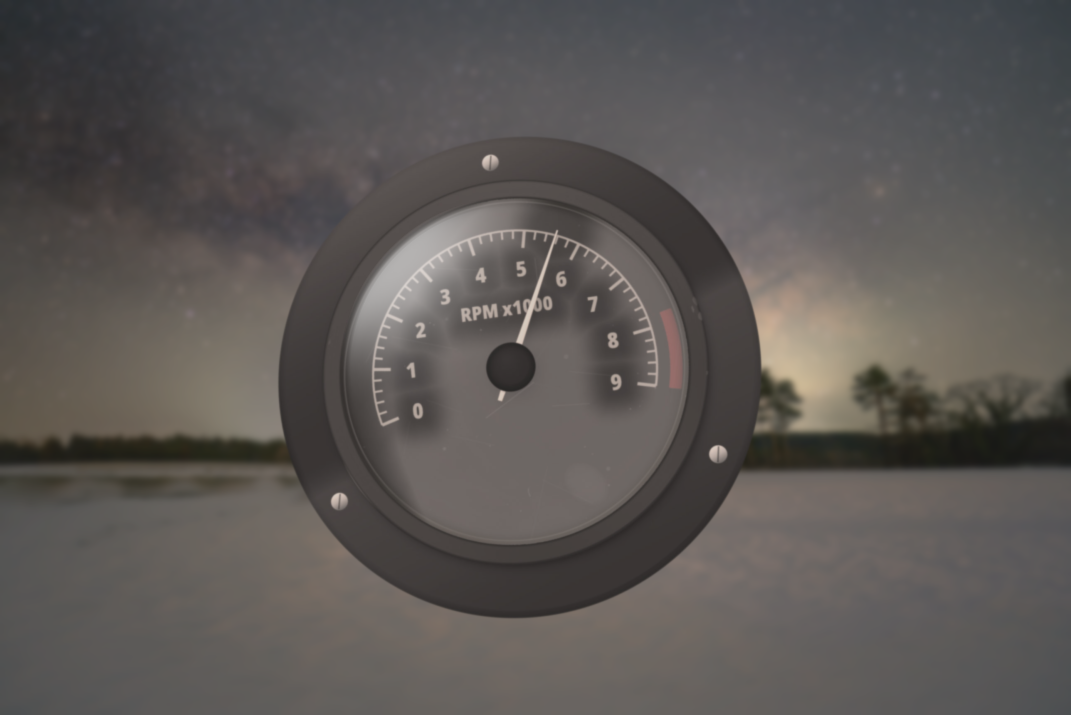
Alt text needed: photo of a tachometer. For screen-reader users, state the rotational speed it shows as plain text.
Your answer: 5600 rpm
